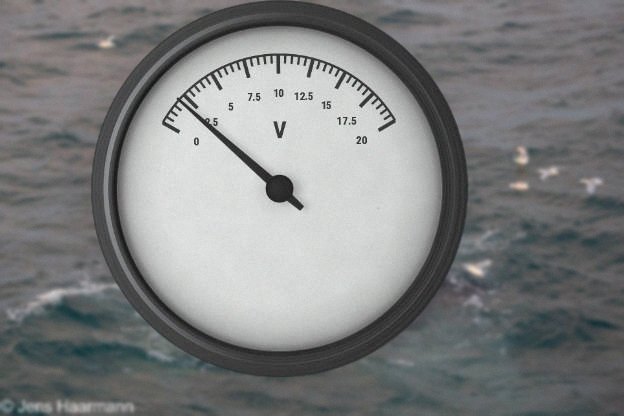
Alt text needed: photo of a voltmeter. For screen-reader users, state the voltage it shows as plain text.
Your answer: 2 V
